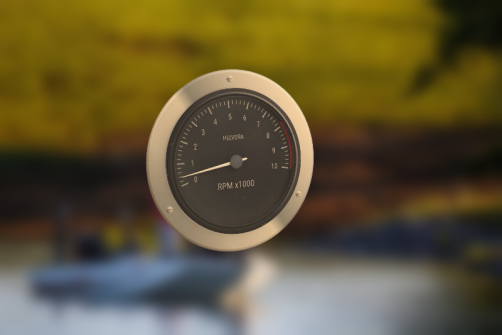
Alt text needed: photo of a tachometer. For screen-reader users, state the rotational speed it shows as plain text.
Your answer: 400 rpm
